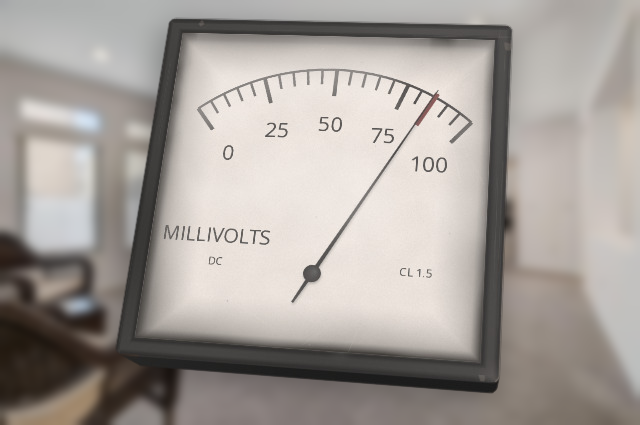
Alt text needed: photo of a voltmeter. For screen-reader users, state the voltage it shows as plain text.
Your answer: 85 mV
